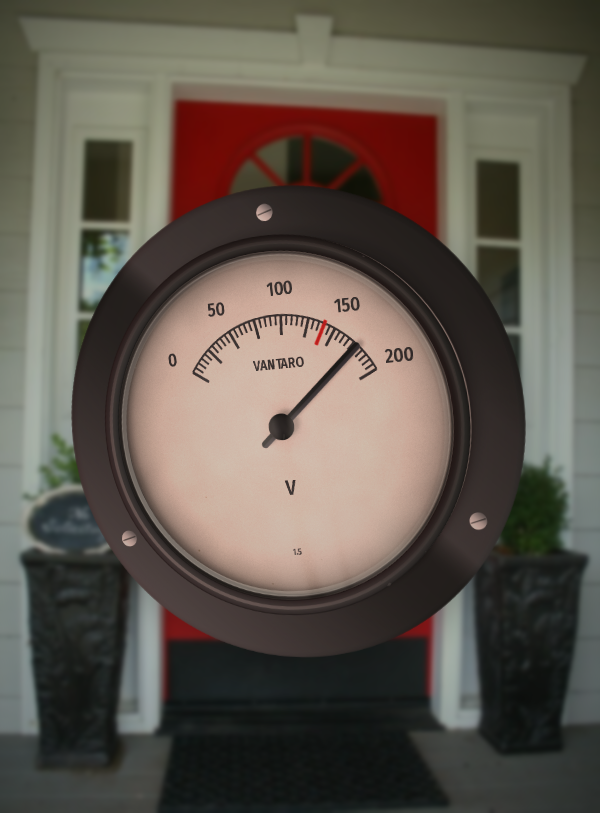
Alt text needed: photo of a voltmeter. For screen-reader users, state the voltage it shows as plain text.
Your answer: 175 V
